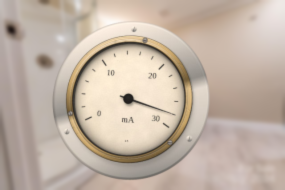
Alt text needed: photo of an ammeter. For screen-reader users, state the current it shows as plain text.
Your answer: 28 mA
